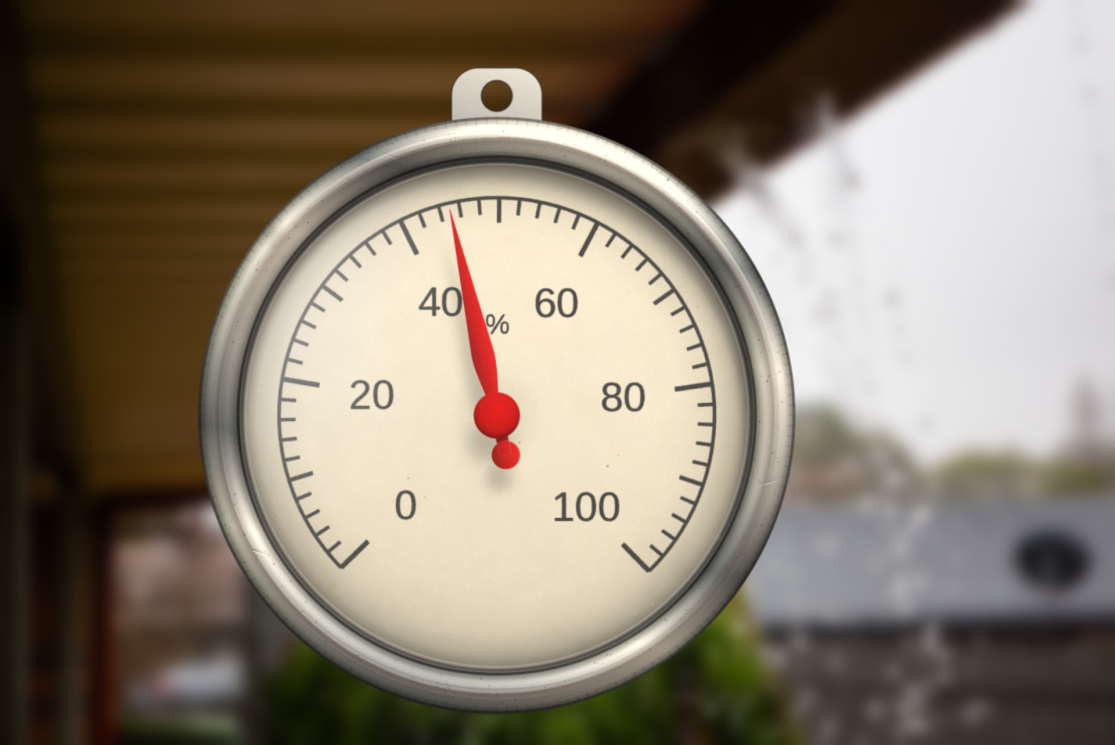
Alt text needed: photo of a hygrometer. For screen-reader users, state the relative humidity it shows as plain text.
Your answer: 45 %
